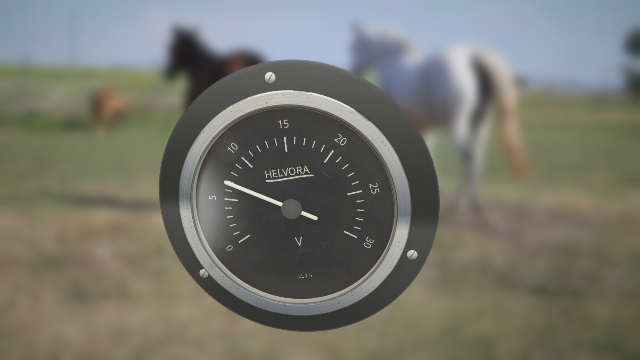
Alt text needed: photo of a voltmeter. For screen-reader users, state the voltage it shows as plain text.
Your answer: 7 V
